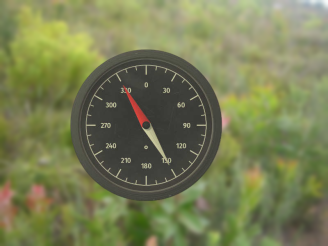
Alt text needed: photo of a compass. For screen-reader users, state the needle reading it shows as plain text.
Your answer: 330 °
